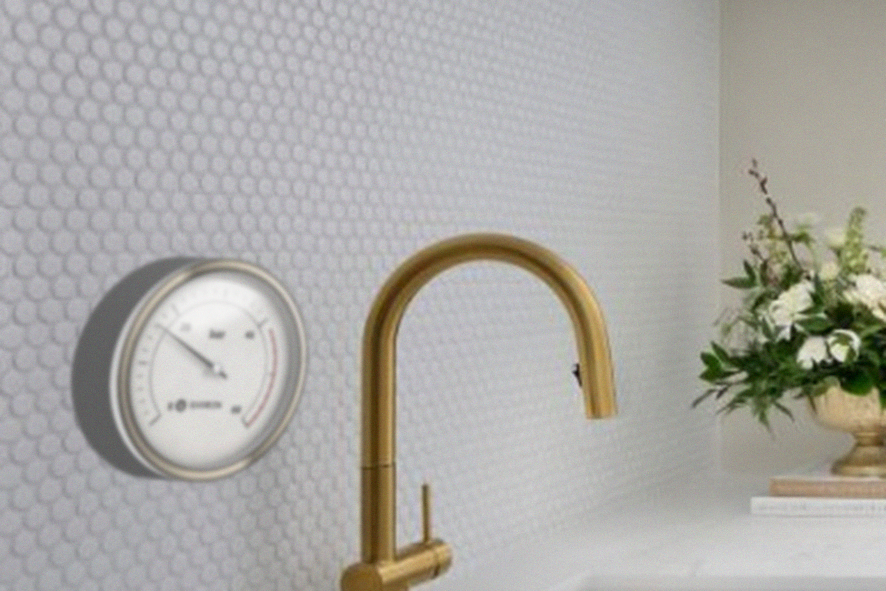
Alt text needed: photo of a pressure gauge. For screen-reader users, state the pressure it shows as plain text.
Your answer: 16 bar
